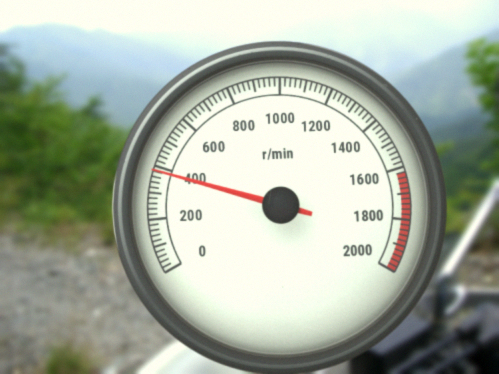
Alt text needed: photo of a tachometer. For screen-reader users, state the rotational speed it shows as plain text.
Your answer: 380 rpm
